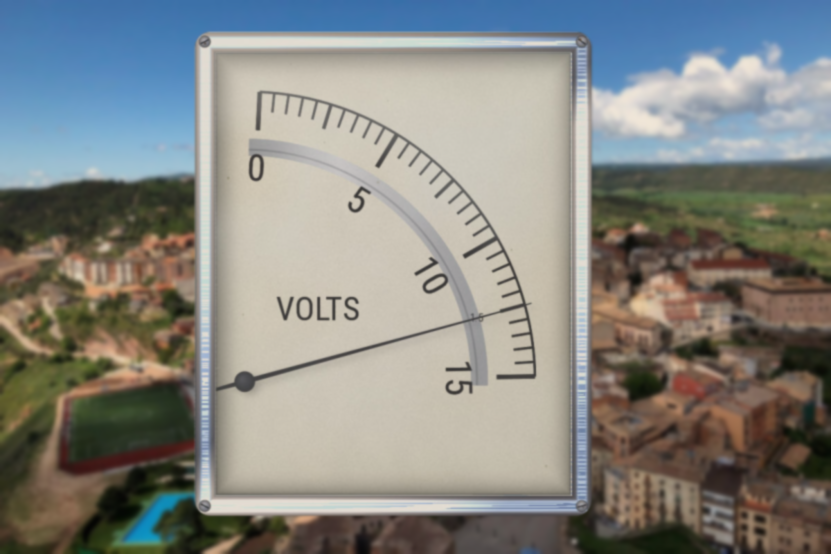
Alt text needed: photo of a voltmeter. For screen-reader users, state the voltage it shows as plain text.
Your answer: 12.5 V
